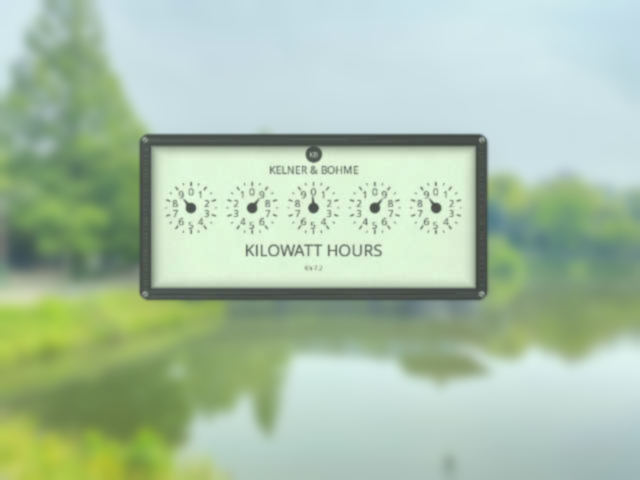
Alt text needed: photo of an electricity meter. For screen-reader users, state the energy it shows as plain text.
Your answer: 88989 kWh
